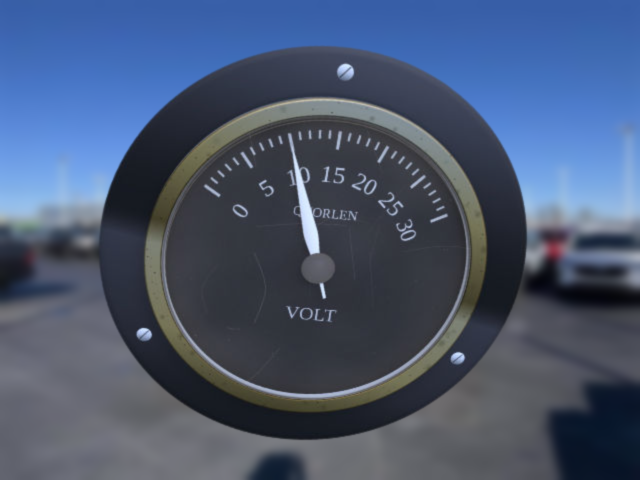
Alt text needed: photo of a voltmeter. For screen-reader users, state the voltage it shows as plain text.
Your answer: 10 V
